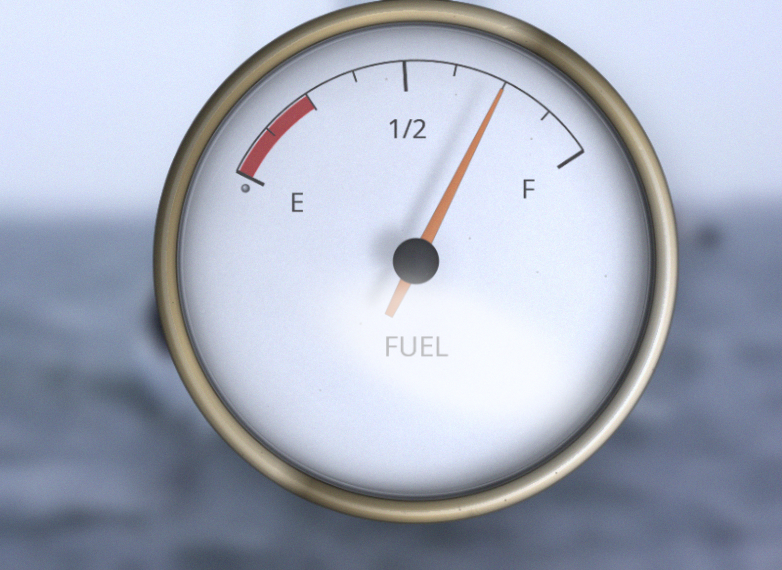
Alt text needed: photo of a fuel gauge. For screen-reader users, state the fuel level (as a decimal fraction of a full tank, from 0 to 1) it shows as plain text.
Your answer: 0.75
